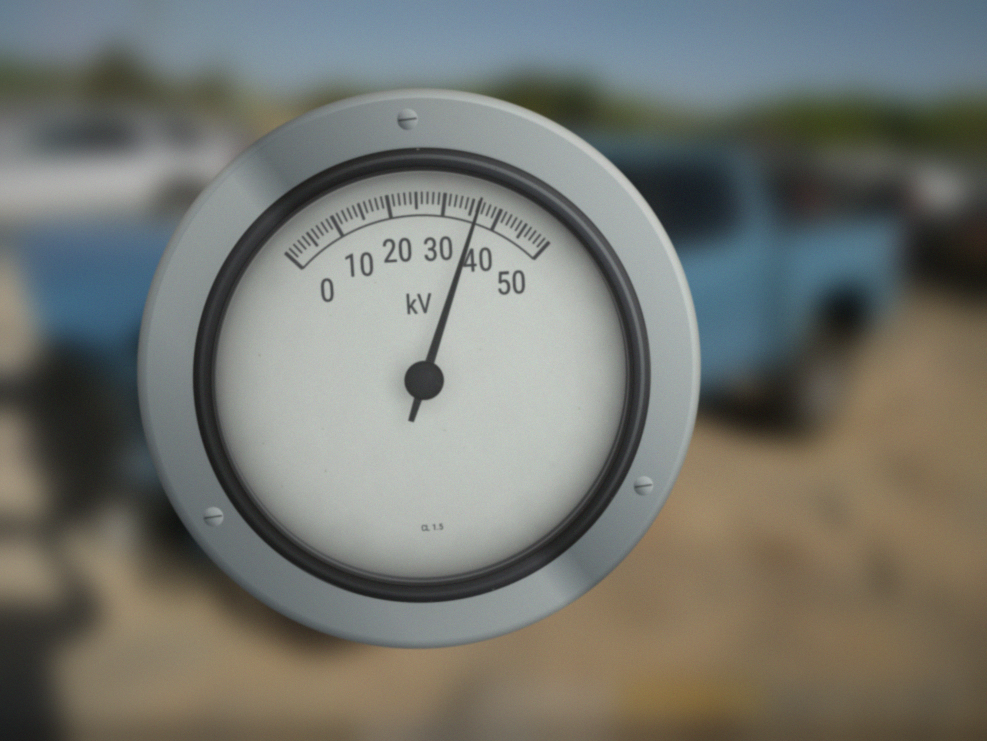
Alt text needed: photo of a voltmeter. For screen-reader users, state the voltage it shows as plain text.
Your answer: 36 kV
